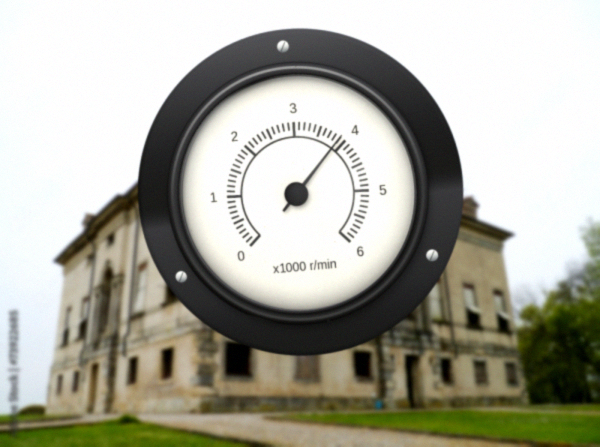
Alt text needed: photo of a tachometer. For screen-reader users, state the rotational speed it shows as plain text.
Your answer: 3900 rpm
